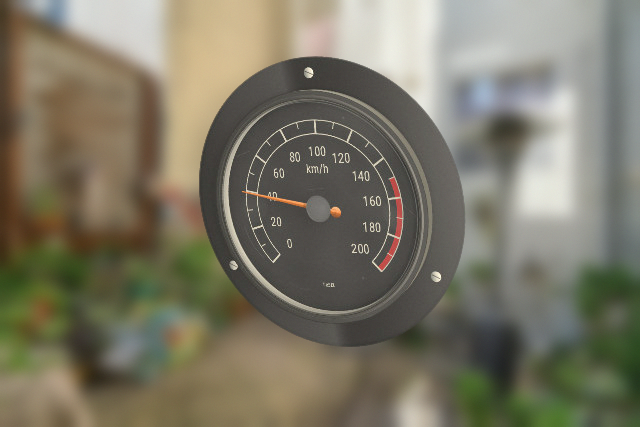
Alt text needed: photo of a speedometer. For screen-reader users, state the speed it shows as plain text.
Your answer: 40 km/h
